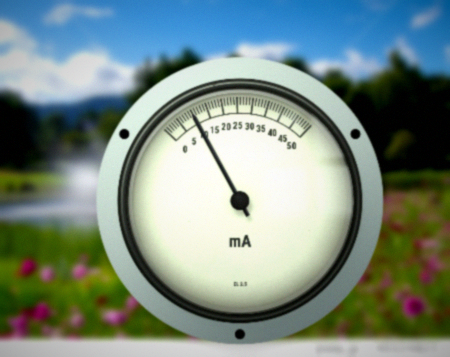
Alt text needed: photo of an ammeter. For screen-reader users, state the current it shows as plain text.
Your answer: 10 mA
